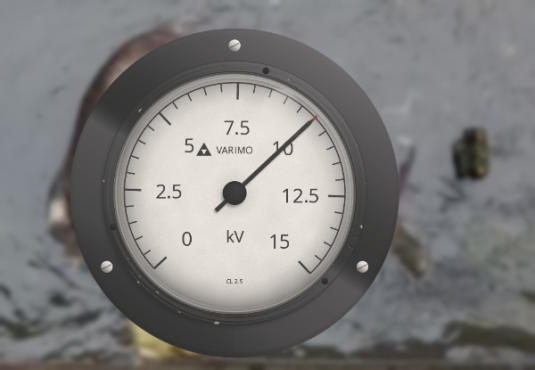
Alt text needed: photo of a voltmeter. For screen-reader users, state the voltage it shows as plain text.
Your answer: 10 kV
